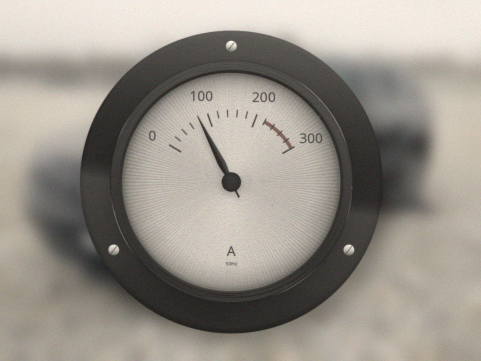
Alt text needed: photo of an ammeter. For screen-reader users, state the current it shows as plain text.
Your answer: 80 A
